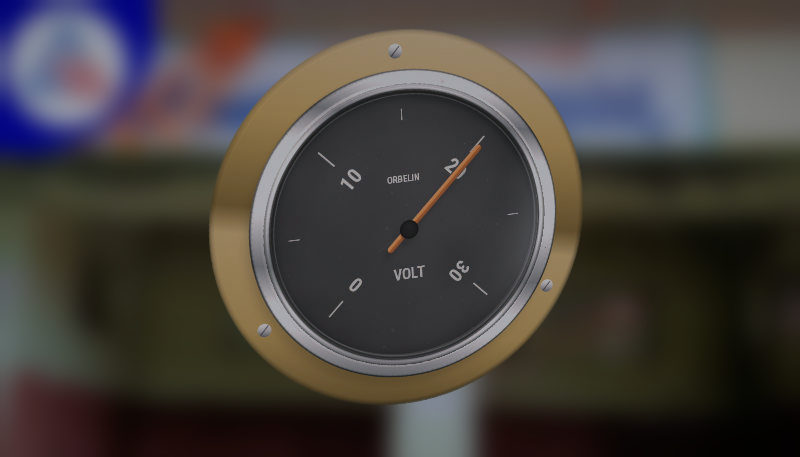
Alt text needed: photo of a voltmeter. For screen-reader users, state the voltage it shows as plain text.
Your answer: 20 V
